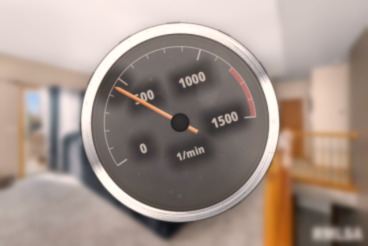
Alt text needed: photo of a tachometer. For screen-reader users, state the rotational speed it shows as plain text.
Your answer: 450 rpm
